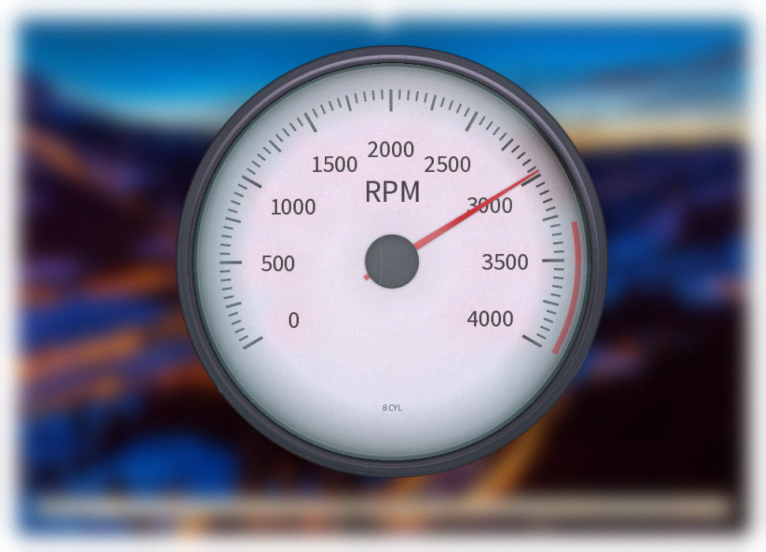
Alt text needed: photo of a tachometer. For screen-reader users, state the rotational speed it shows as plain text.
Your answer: 2975 rpm
